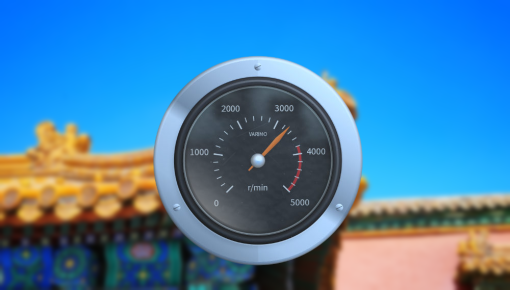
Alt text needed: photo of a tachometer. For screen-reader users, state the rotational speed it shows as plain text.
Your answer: 3300 rpm
